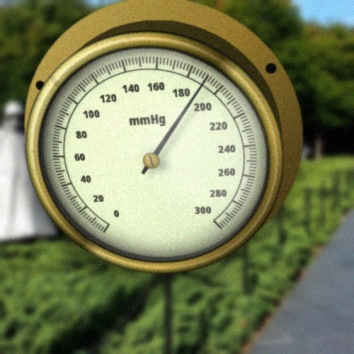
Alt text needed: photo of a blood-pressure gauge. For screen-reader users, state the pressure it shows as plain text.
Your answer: 190 mmHg
